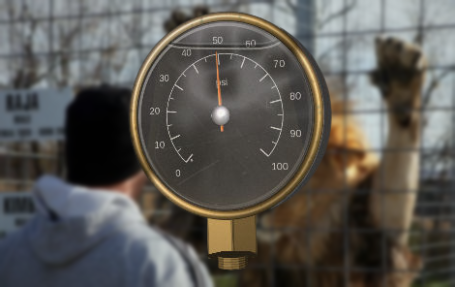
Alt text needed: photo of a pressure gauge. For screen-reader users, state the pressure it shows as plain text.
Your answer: 50 psi
